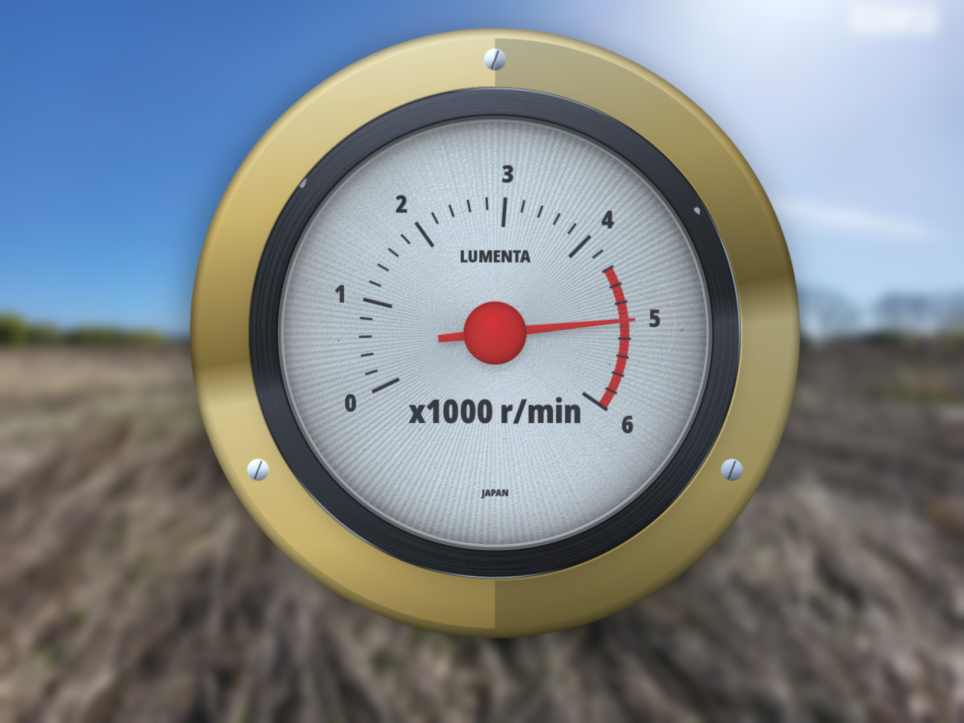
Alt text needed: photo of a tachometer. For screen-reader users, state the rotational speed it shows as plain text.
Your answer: 5000 rpm
